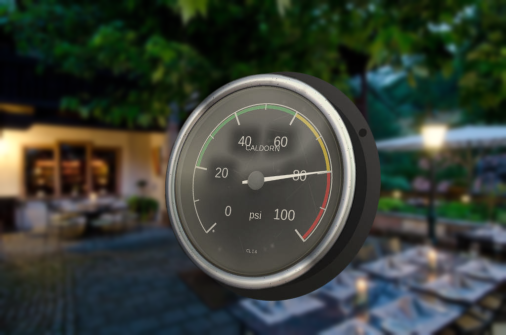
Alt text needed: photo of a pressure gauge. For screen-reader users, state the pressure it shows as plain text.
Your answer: 80 psi
